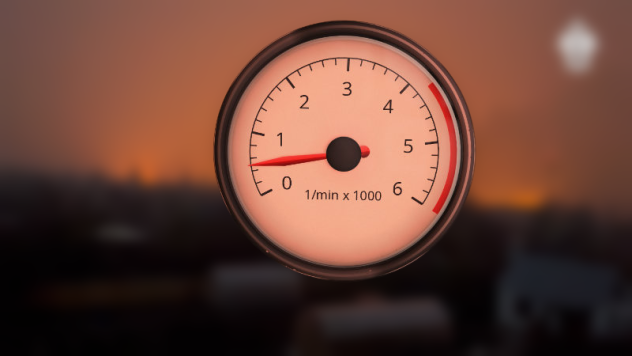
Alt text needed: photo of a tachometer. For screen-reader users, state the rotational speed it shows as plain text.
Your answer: 500 rpm
